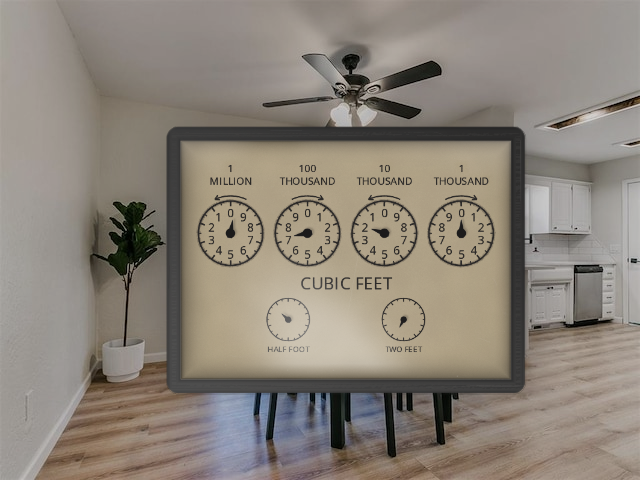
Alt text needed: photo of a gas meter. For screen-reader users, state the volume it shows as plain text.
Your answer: 972000 ft³
